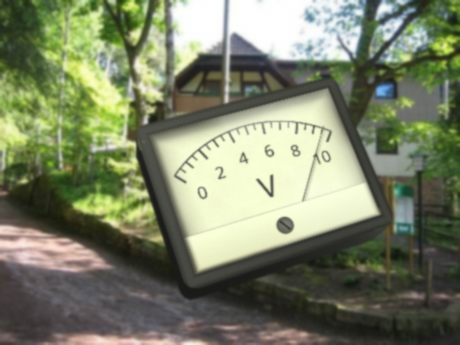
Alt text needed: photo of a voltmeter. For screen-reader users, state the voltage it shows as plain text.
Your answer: 9.5 V
